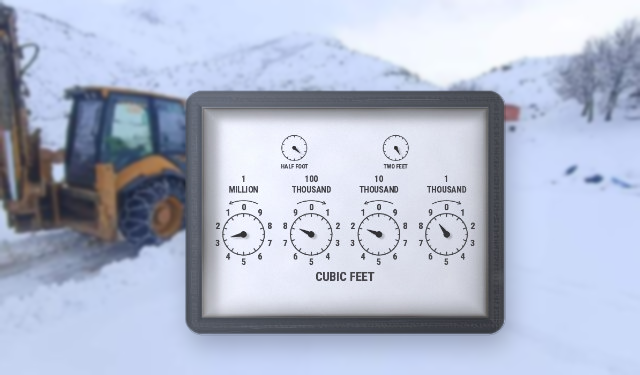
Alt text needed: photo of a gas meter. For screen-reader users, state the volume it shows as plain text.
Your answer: 281900 ft³
